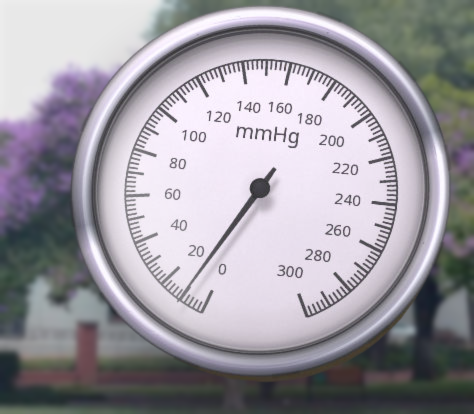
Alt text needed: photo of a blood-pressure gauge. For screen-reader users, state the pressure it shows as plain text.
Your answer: 10 mmHg
